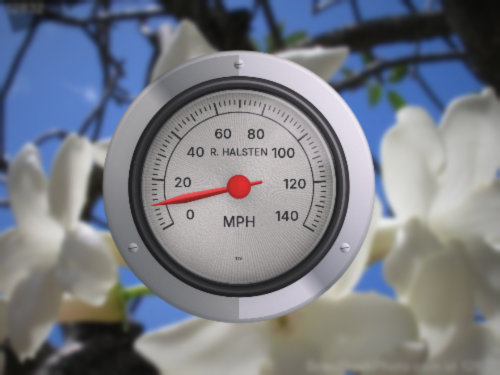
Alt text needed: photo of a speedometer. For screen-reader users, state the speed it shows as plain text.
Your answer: 10 mph
